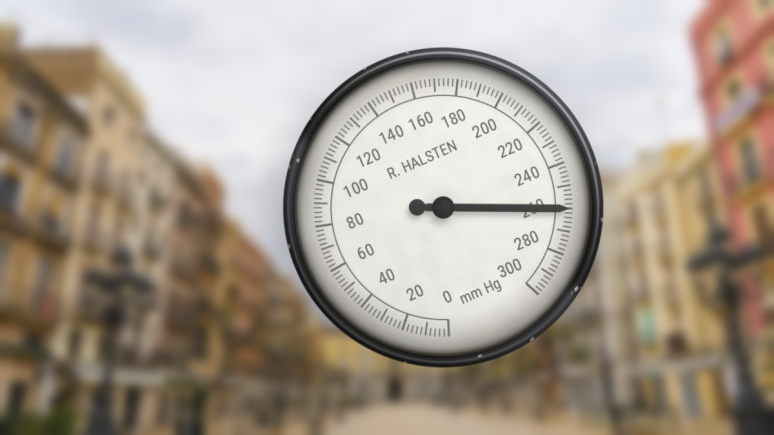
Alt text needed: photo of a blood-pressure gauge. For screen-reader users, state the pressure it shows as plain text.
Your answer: 260 mmHg
